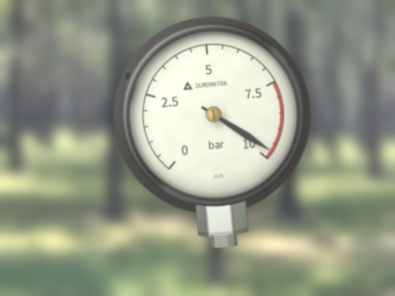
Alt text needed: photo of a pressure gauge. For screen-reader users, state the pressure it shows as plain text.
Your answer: 9.75 bar
